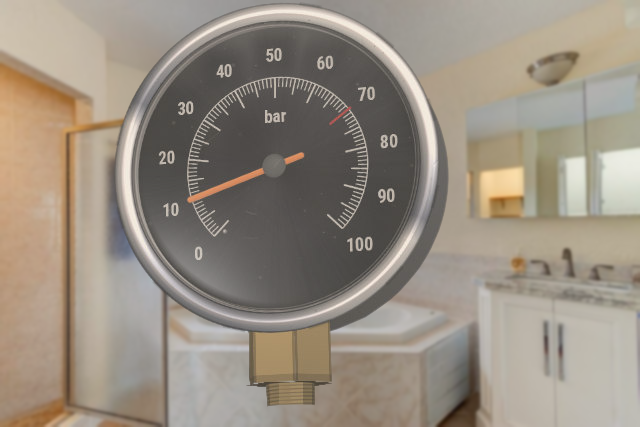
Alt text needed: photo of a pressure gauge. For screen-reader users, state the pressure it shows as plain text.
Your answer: 10 bar
